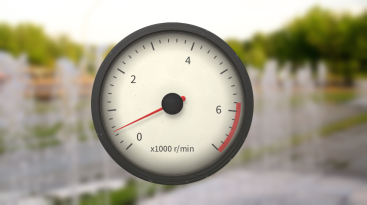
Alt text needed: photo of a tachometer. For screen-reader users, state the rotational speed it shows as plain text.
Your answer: 500 rpm
